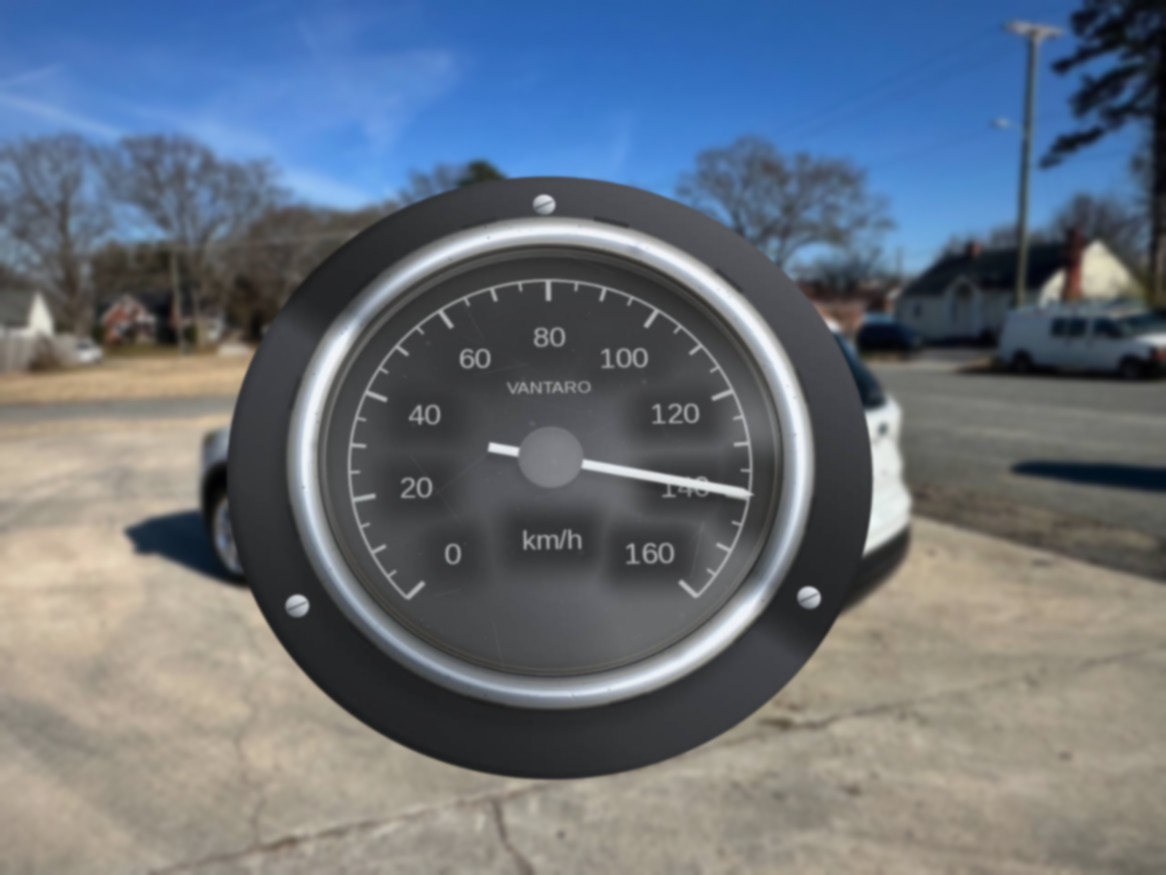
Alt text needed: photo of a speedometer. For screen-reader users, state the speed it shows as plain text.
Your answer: 140 km/h
